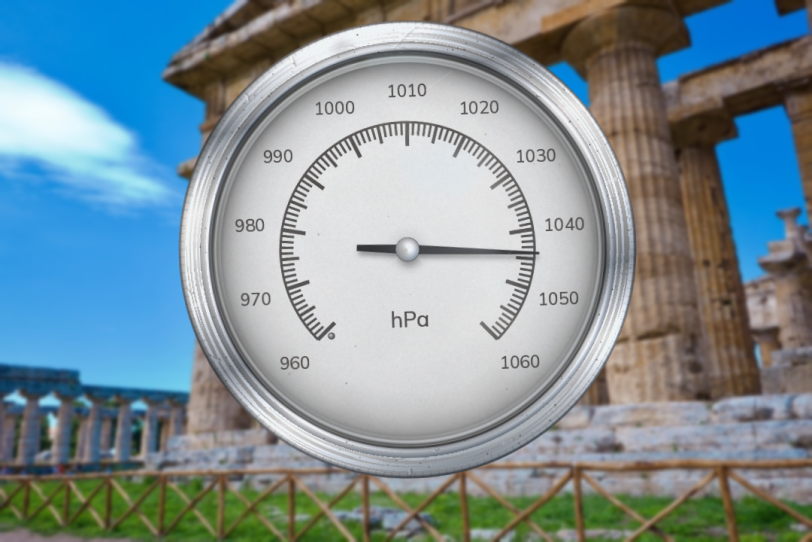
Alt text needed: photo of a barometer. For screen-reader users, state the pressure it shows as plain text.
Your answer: 1044 hPa
